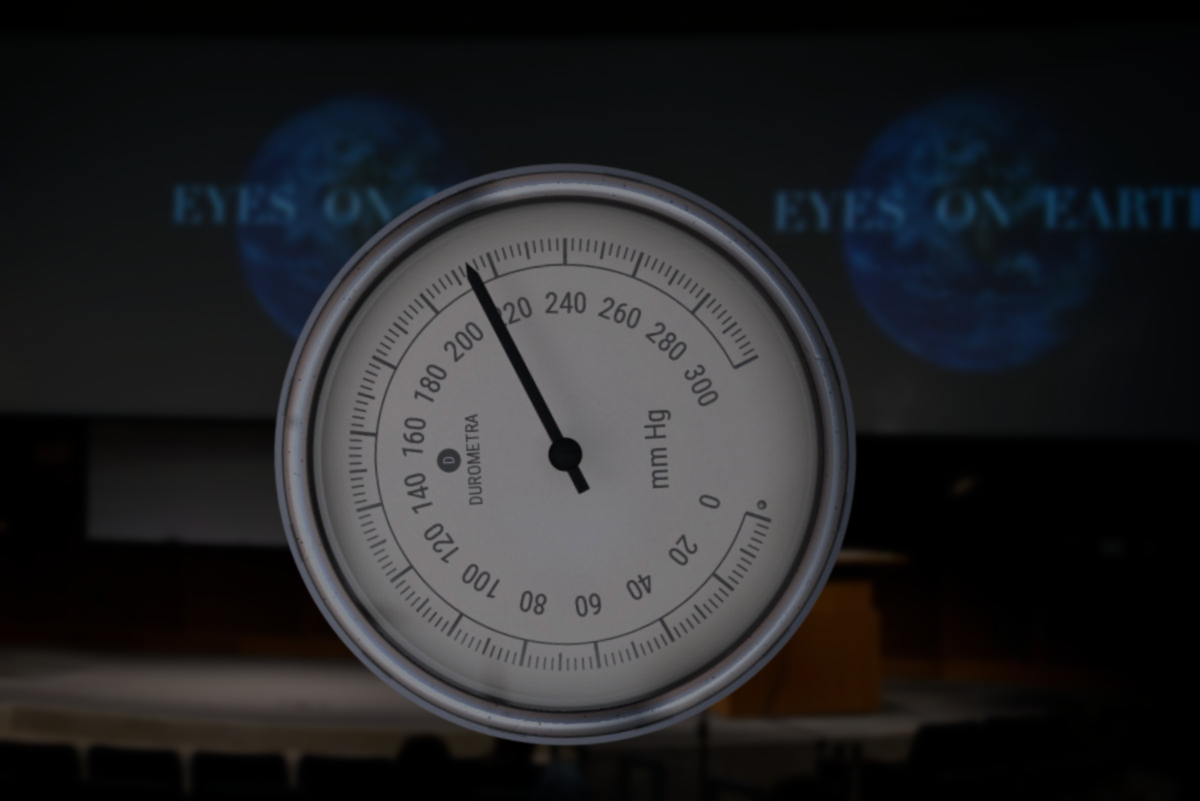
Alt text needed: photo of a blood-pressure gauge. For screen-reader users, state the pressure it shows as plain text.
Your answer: 214 mmHg
